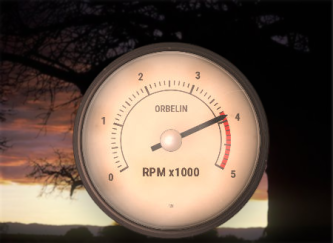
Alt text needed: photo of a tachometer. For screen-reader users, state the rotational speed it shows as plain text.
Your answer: 3900 rpm
